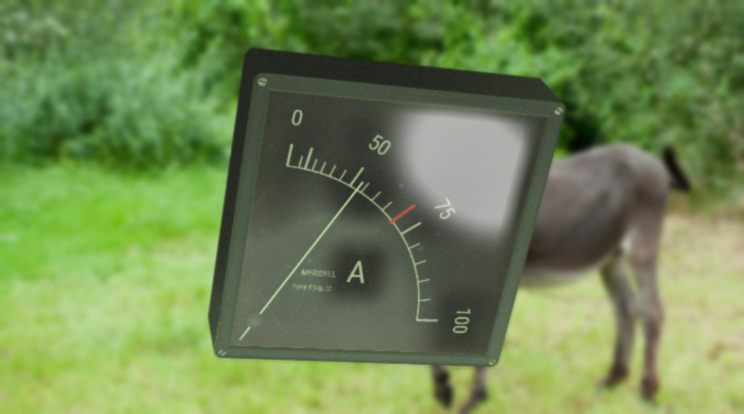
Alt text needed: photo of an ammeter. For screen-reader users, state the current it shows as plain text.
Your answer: 52.5 A
